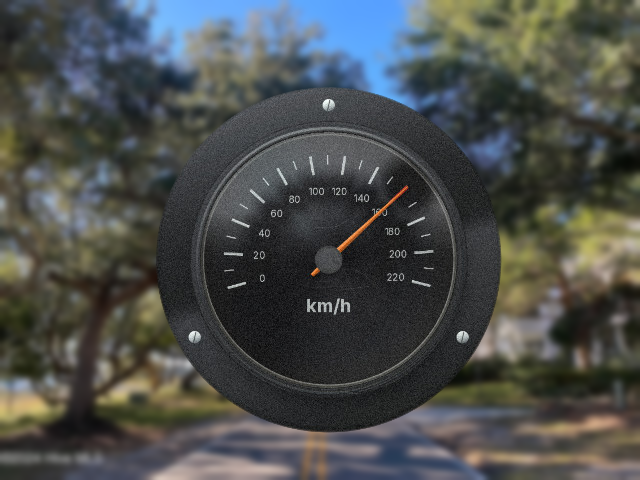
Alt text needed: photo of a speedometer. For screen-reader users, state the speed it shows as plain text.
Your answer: 160 km/h
